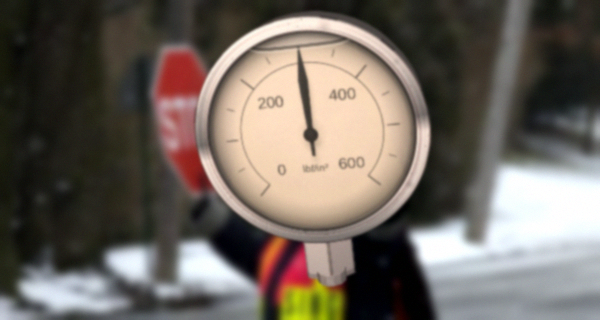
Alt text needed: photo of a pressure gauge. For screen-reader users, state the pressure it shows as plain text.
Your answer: 300 psi
